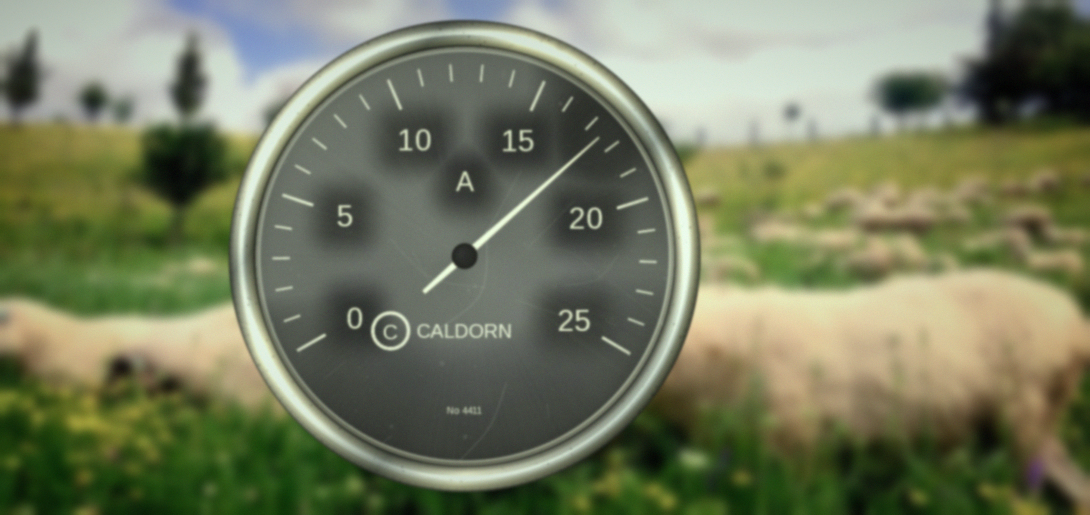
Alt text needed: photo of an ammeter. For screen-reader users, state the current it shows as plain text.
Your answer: 17.5 A
